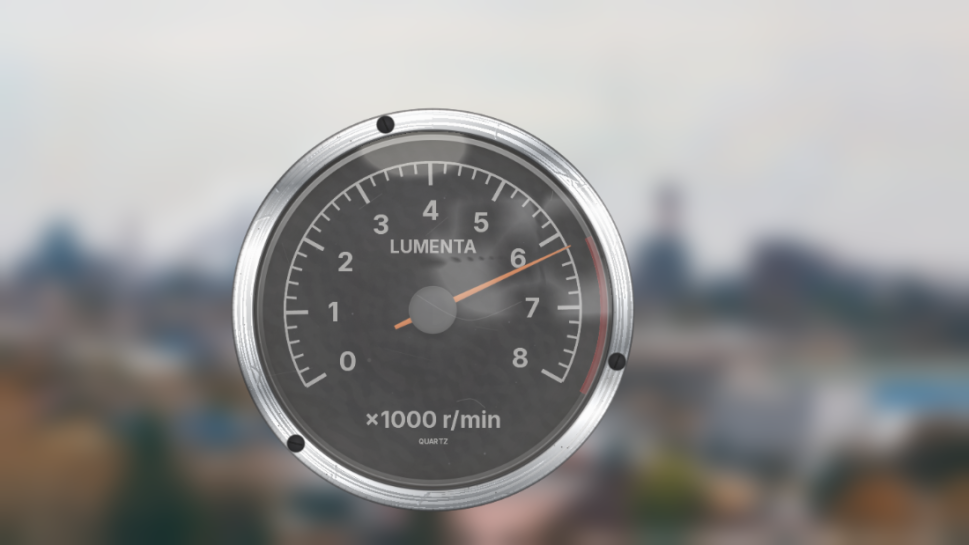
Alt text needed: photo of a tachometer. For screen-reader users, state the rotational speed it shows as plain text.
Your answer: 6200 rpm
